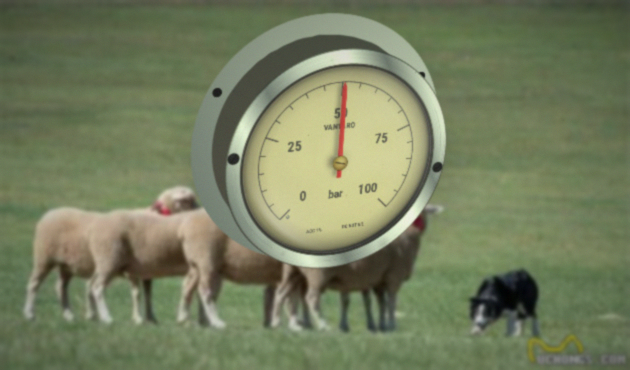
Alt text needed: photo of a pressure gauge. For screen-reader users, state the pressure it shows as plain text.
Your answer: 50 bar
